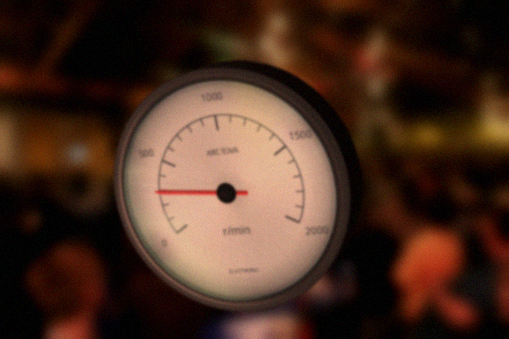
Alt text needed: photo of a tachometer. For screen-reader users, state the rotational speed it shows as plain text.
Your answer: 300 rpm
